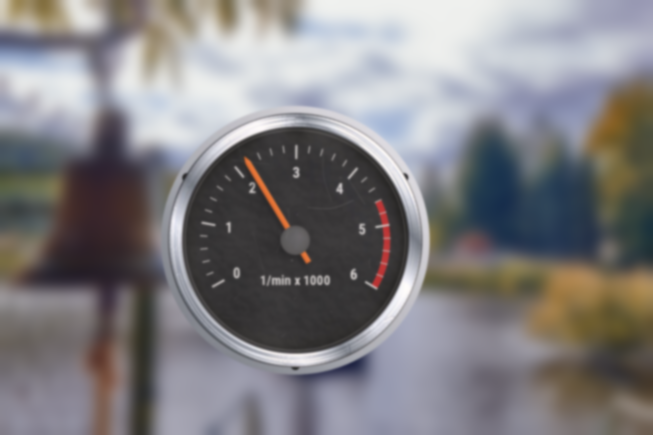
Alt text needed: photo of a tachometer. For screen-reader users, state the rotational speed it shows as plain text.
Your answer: 2200 rpm
